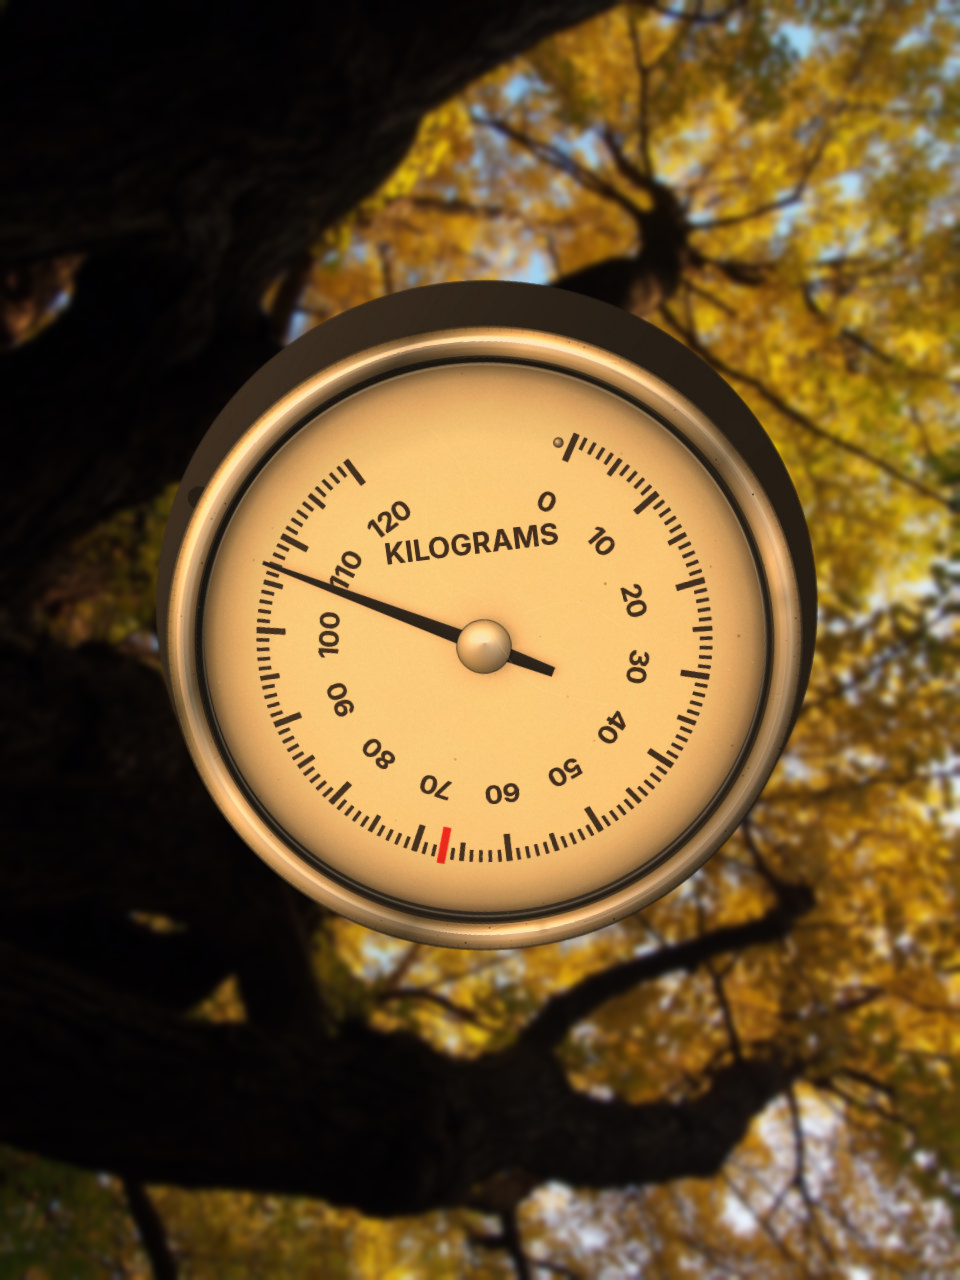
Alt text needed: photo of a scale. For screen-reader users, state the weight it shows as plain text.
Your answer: 107 kg
